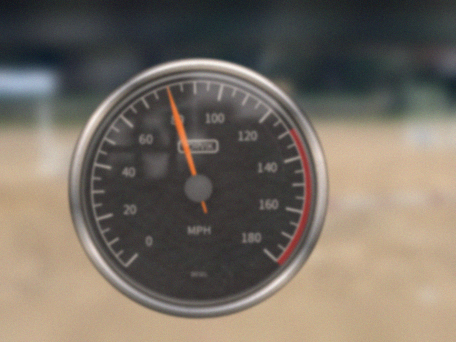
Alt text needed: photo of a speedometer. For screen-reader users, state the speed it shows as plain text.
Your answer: 80 mph
